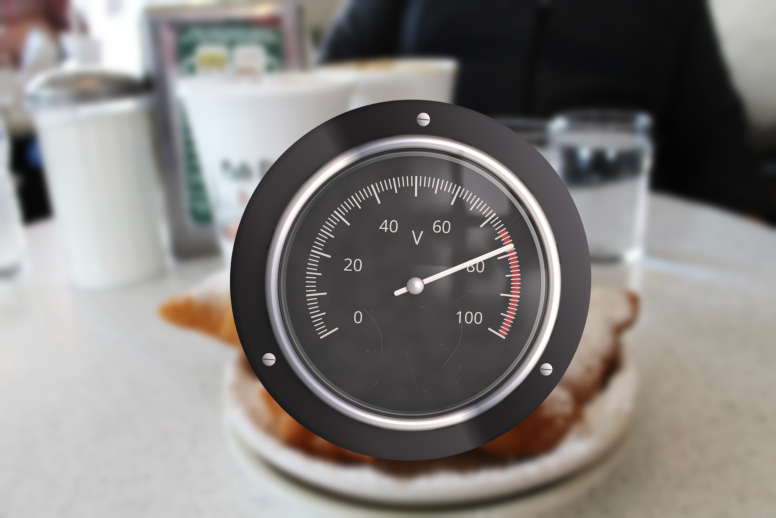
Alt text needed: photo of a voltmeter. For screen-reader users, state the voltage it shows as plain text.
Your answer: 78 V
